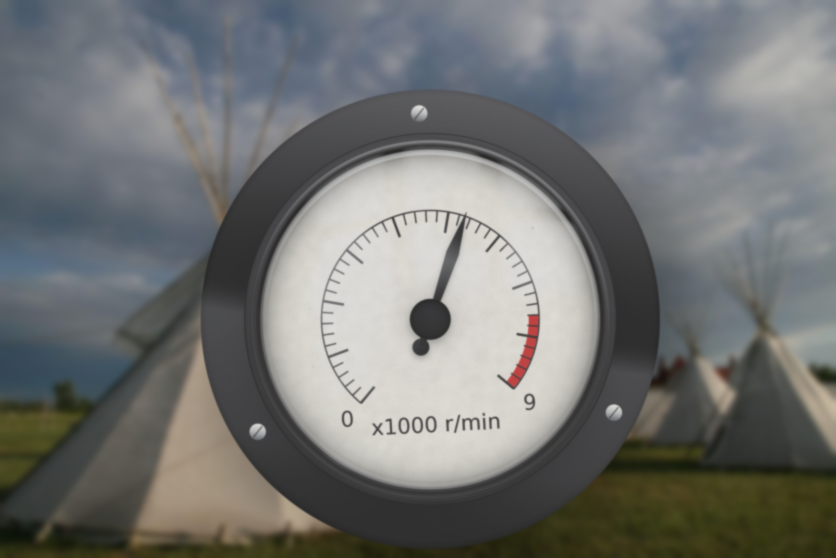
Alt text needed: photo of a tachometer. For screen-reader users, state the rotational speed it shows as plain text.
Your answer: 5300 rpm
